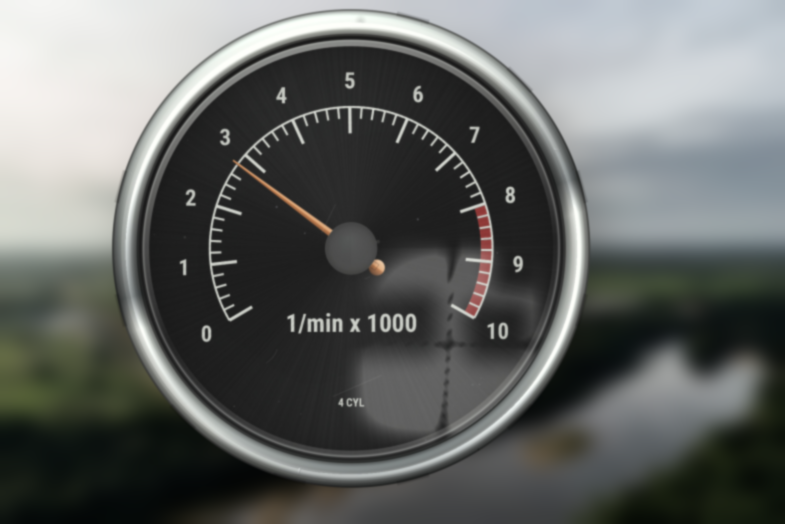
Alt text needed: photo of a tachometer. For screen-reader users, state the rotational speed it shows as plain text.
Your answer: 2800 rpm
